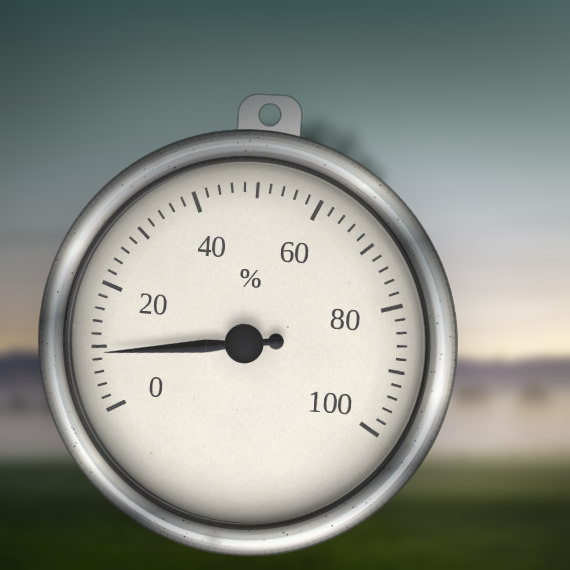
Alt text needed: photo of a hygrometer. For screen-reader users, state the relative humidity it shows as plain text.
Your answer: 9 %
